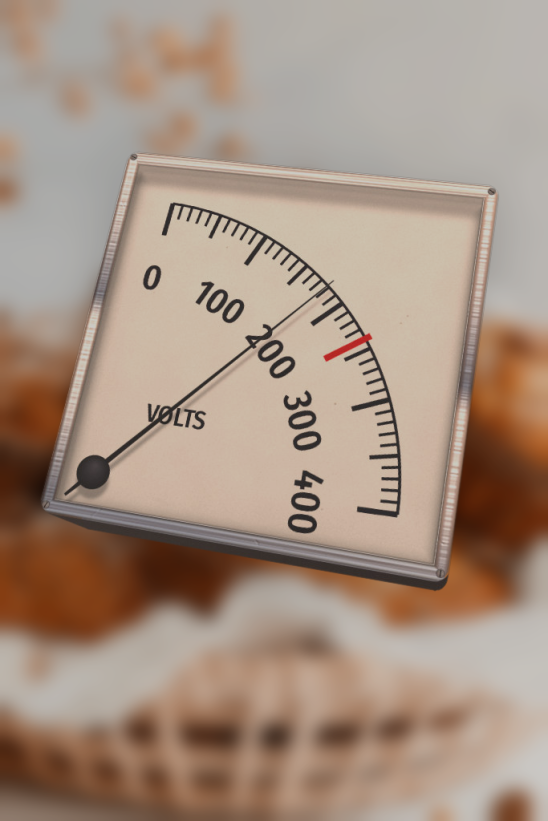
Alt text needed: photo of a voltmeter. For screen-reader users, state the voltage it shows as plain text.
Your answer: 180 V
